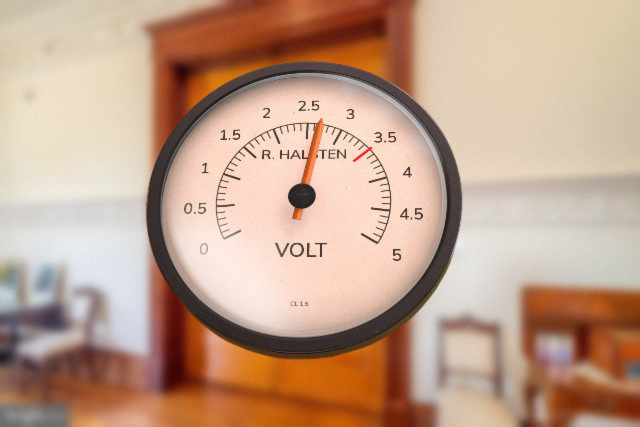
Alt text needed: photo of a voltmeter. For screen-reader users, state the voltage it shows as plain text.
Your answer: 2.7 V
